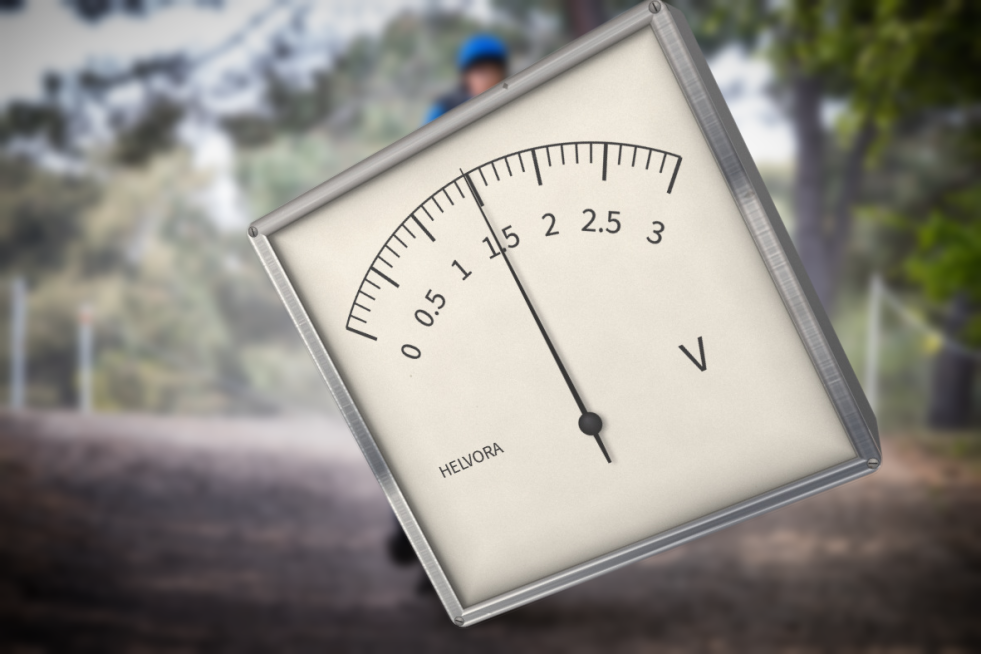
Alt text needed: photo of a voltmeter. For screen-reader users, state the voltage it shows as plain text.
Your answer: 1.5 V
